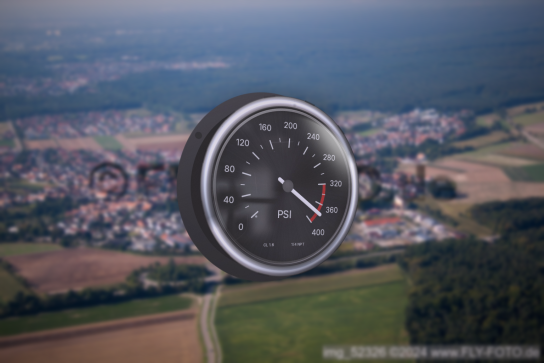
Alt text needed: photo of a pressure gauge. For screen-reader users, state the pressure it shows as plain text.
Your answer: 380 psi
